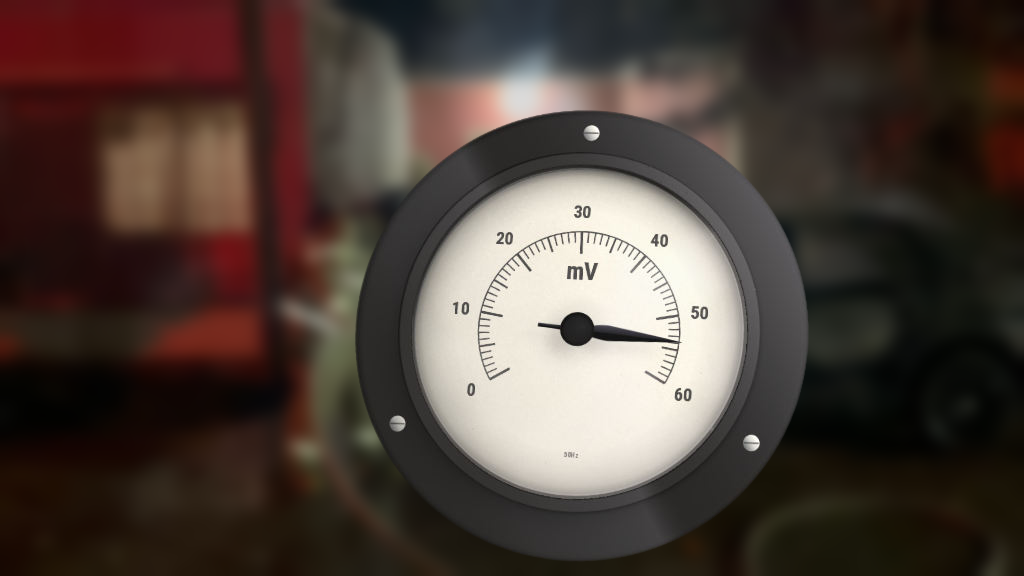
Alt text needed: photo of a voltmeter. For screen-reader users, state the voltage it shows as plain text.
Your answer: 54 mV
